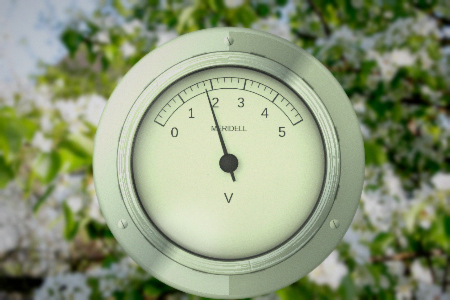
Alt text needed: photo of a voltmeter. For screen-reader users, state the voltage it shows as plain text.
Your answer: 1.8 V
